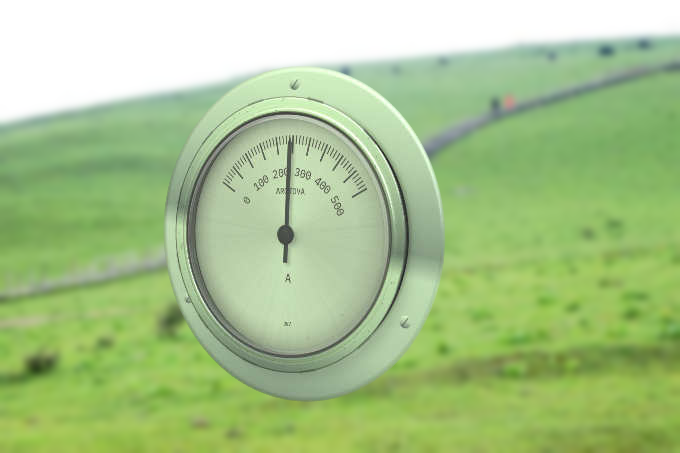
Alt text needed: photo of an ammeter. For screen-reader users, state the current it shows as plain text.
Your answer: 250 A
